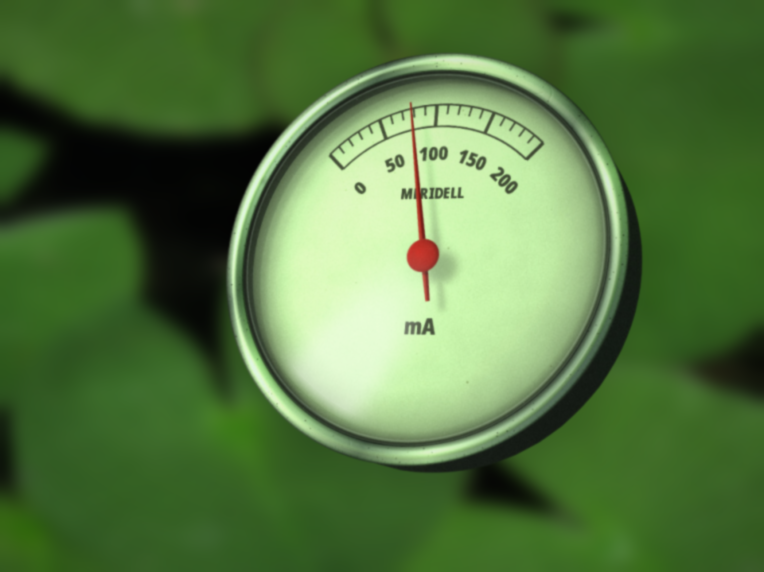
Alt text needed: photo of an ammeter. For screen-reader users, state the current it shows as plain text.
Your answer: 80 mA
